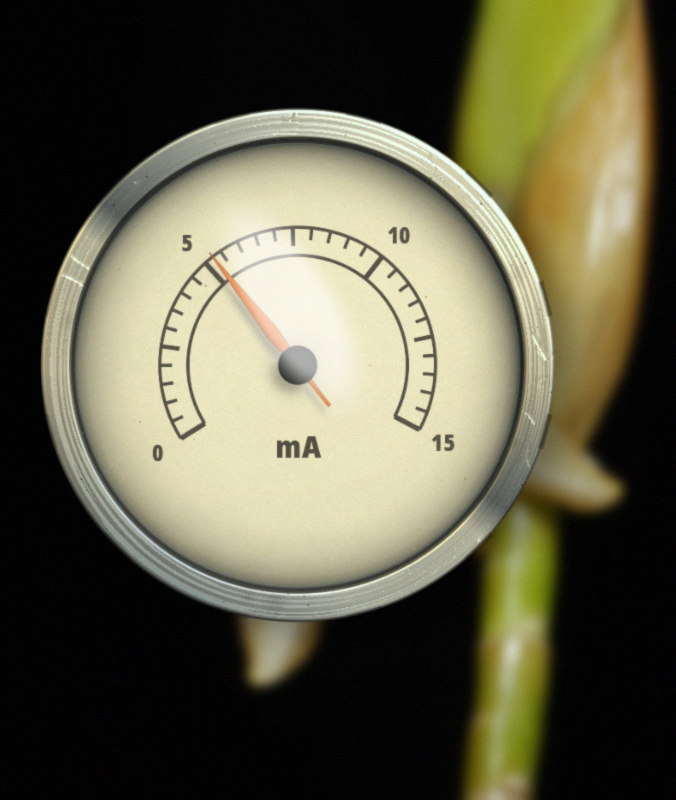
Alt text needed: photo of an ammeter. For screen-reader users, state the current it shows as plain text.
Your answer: 5.25 mA
